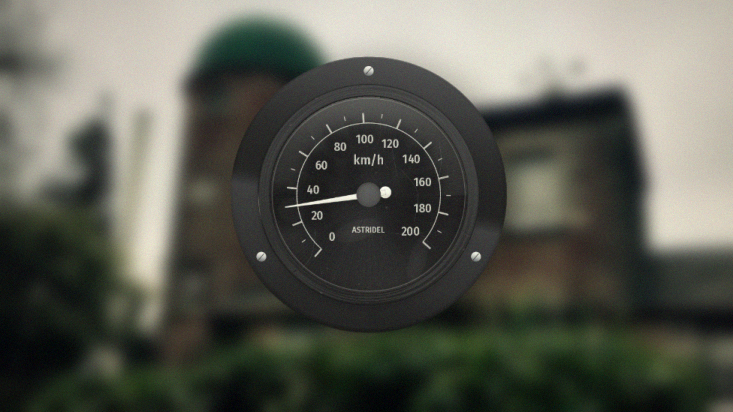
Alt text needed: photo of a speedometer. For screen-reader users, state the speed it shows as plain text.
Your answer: 30 km/h
